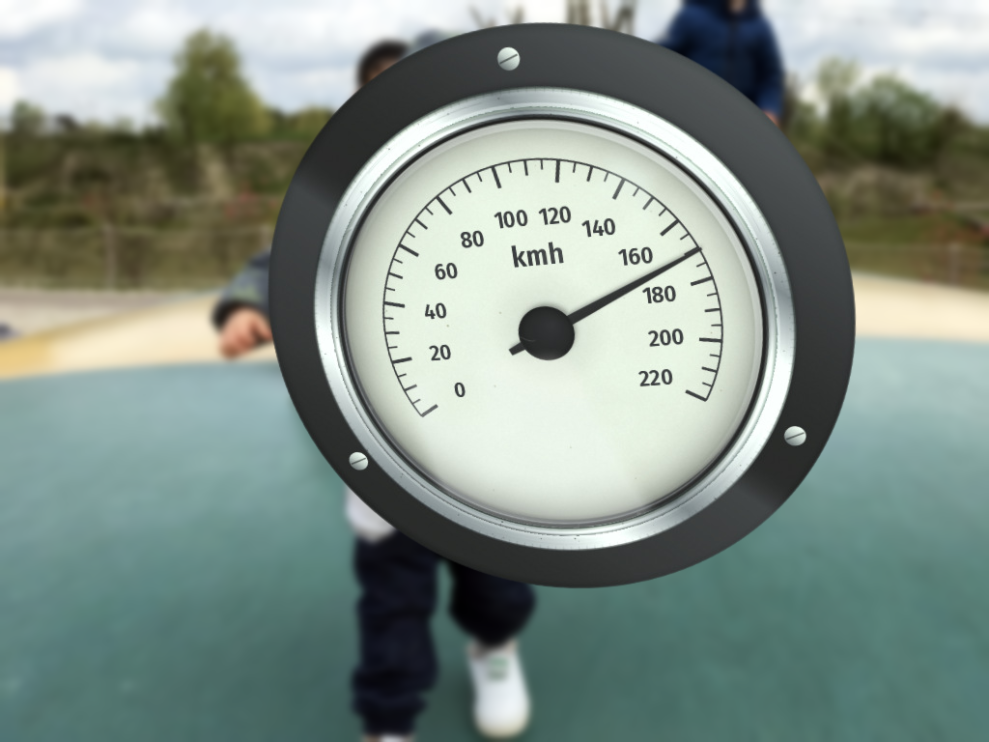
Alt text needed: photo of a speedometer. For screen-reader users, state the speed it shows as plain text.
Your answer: 170 km/h
